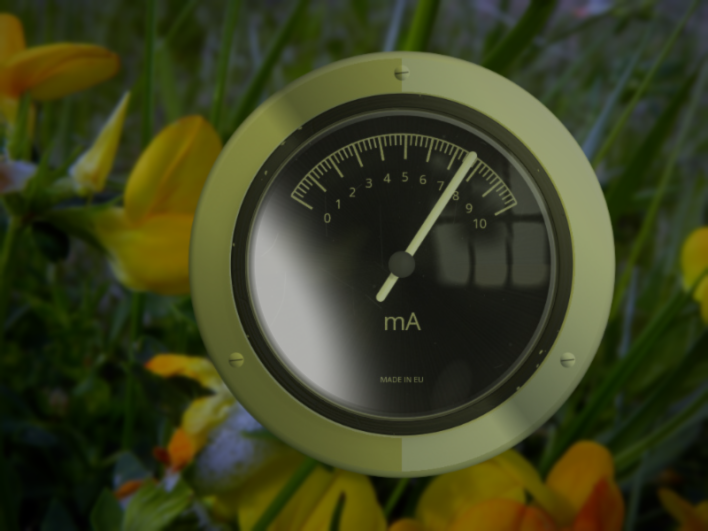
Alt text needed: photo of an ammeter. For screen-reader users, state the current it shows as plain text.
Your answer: 7.6 mA
